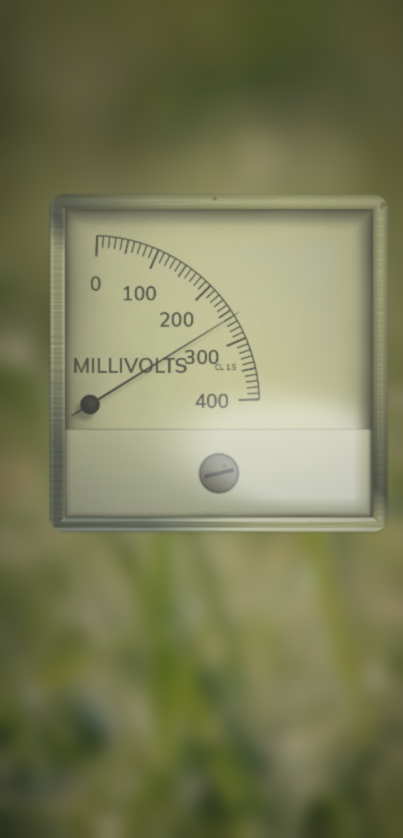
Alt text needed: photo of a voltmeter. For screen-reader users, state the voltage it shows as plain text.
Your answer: 260 mV
